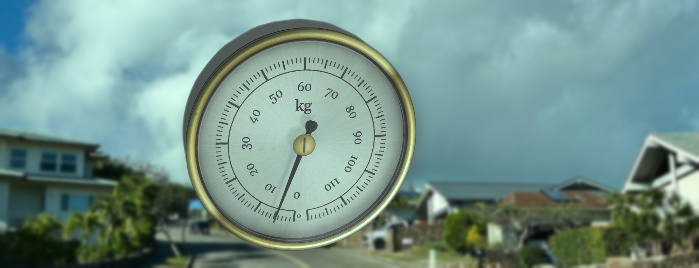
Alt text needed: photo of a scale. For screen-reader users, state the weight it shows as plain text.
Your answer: 5 kg
